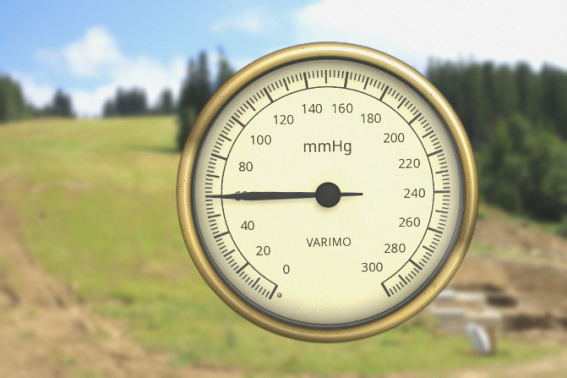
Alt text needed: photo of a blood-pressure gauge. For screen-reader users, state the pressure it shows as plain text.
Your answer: 60 mmHg
